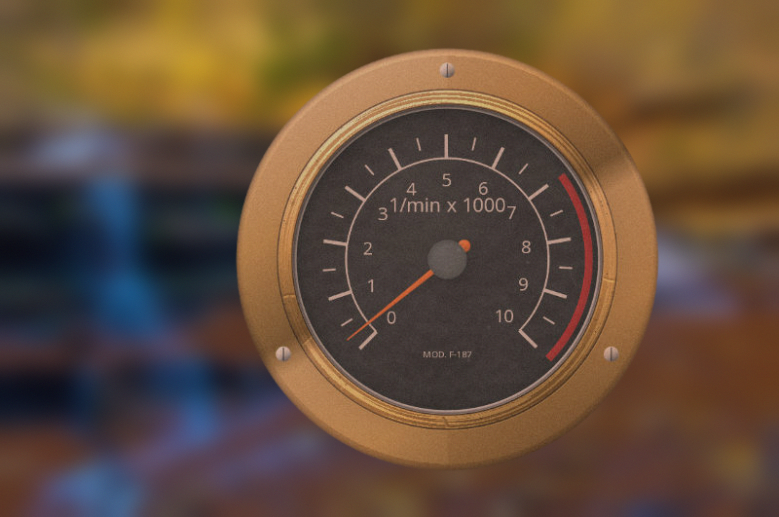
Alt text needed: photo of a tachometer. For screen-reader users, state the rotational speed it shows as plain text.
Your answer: 250 rpm
